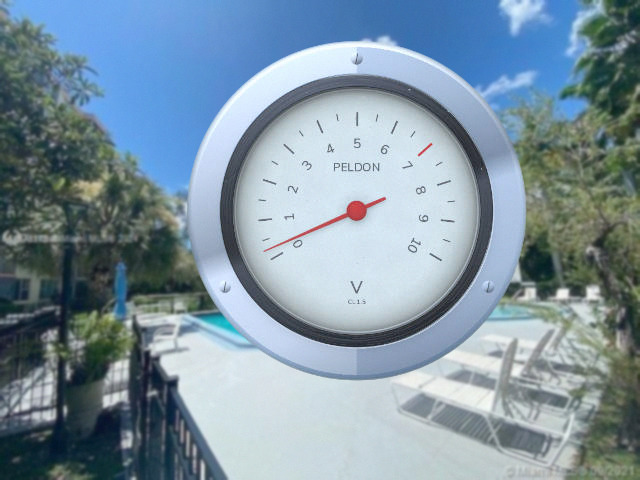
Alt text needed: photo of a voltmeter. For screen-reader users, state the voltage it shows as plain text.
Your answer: 0.25 V
